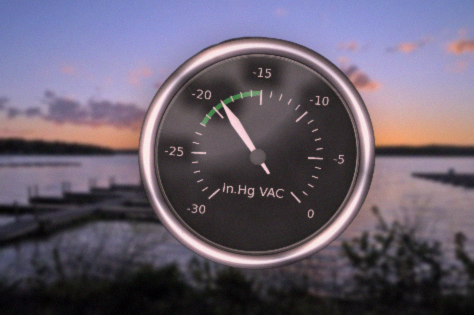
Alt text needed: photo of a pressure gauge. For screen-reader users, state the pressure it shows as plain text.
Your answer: -19 inHg
